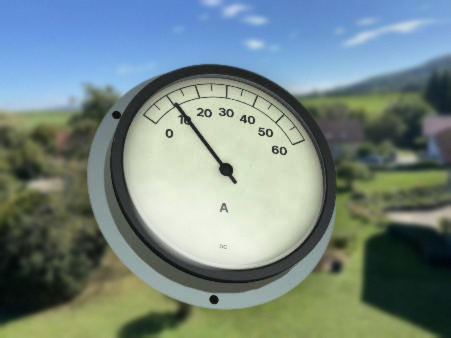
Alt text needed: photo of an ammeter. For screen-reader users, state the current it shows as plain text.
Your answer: 10 A
